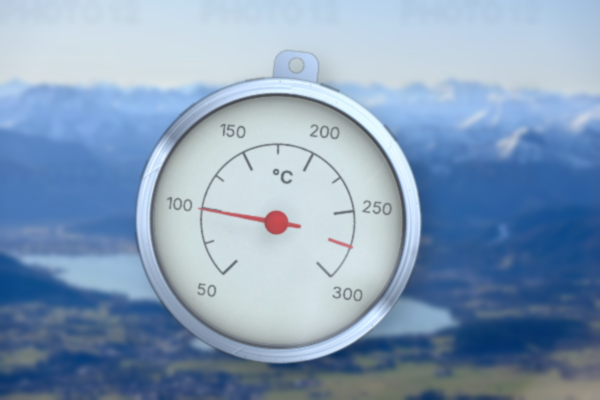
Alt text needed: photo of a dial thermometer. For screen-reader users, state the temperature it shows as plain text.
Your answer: 100 °C
